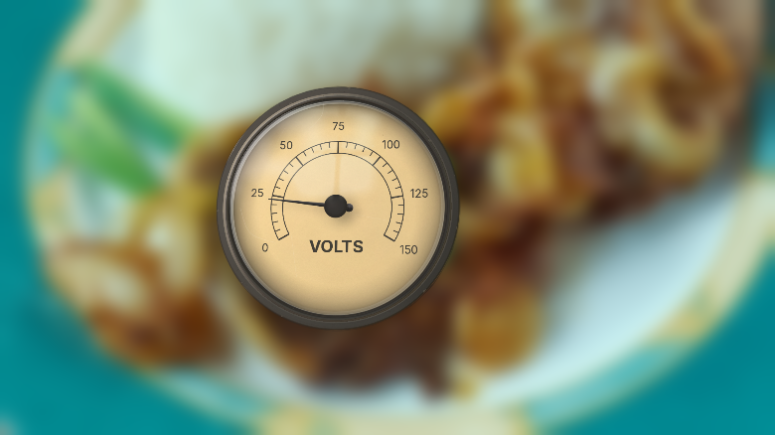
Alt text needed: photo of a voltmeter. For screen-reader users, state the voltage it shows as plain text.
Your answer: 22.5 V
